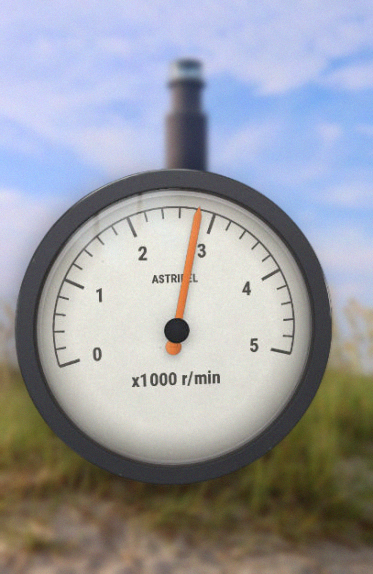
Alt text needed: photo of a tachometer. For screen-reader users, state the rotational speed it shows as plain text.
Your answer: 2800 rpm
